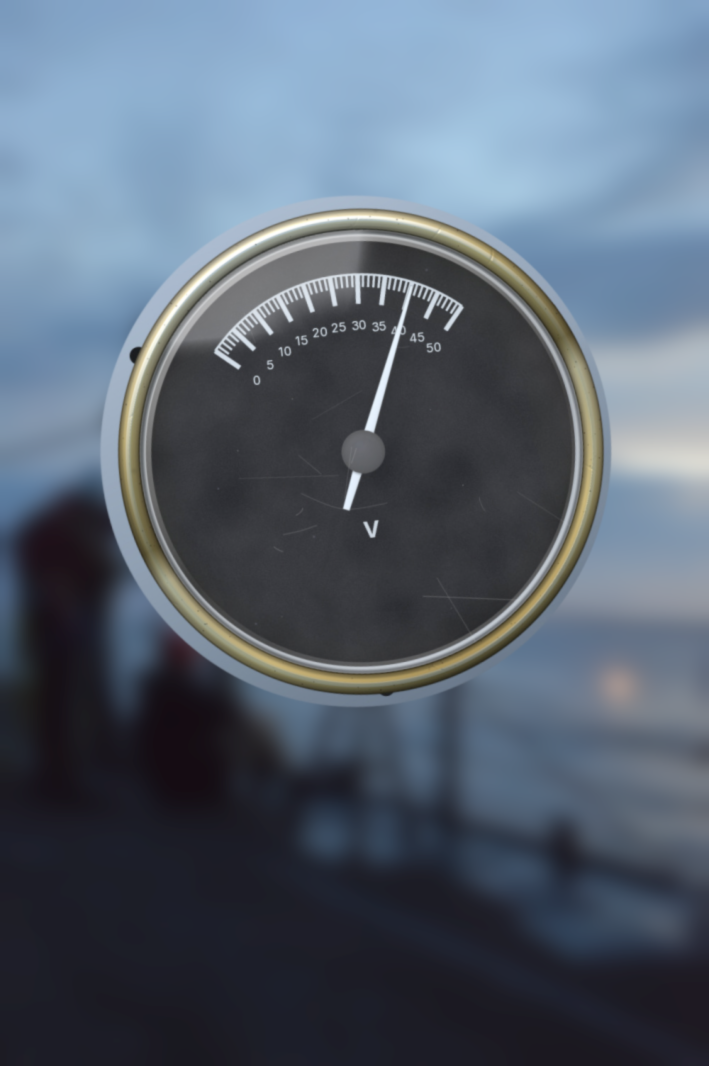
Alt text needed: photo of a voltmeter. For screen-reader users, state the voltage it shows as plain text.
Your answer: 40 V
